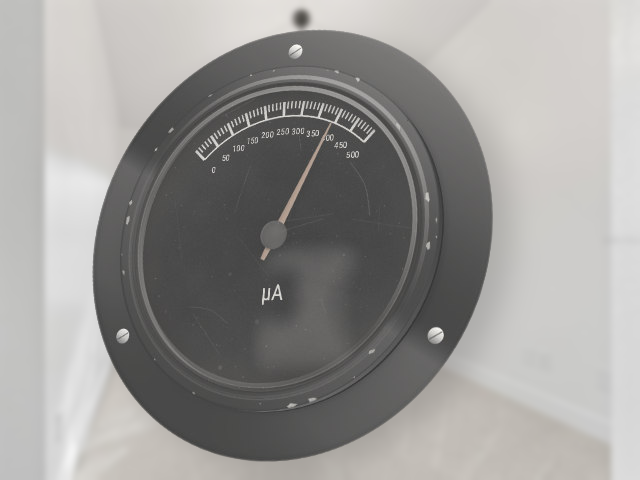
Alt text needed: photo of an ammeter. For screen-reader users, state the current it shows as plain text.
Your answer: 400 µA
